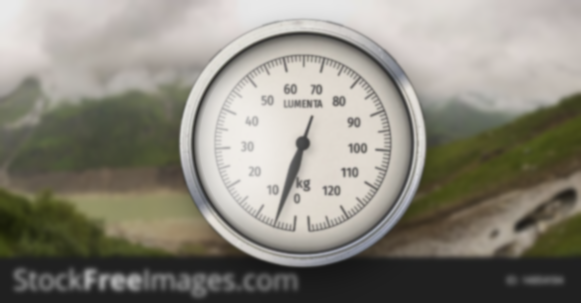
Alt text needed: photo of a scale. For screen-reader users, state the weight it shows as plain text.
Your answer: 5 kg
